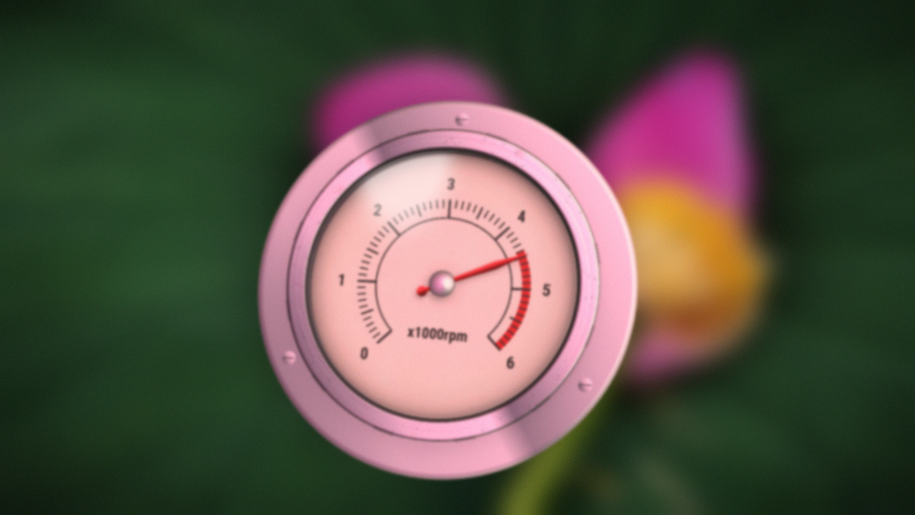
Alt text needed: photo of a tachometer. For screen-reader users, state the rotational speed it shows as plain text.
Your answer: 4500 rpm
